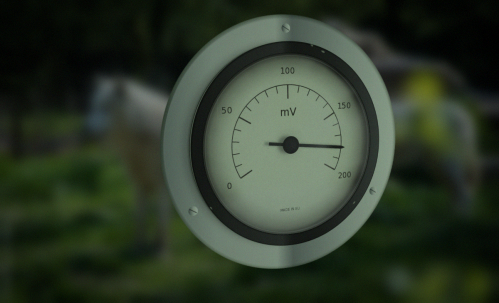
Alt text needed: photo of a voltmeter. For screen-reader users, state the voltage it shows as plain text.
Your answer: 180 mV
